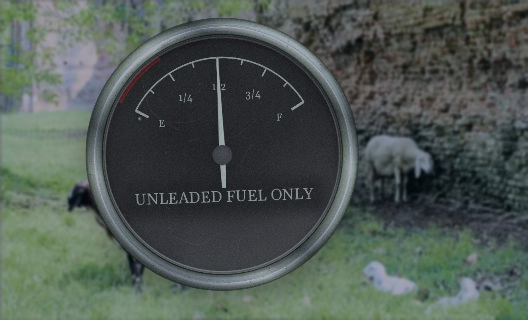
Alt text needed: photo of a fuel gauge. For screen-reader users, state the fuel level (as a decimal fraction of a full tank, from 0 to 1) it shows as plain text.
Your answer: 0.5
